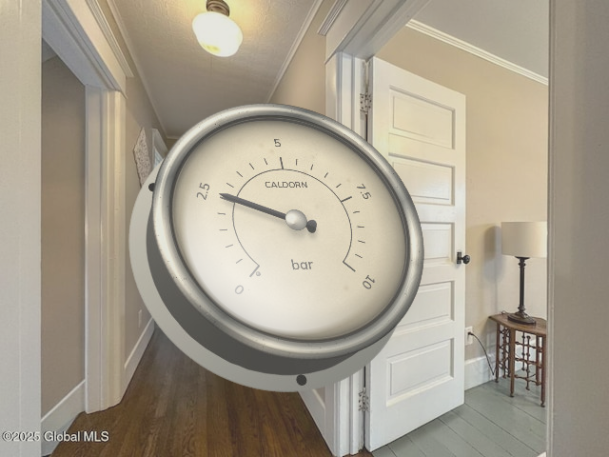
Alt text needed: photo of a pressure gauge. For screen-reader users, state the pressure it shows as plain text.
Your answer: 2.5 bar
